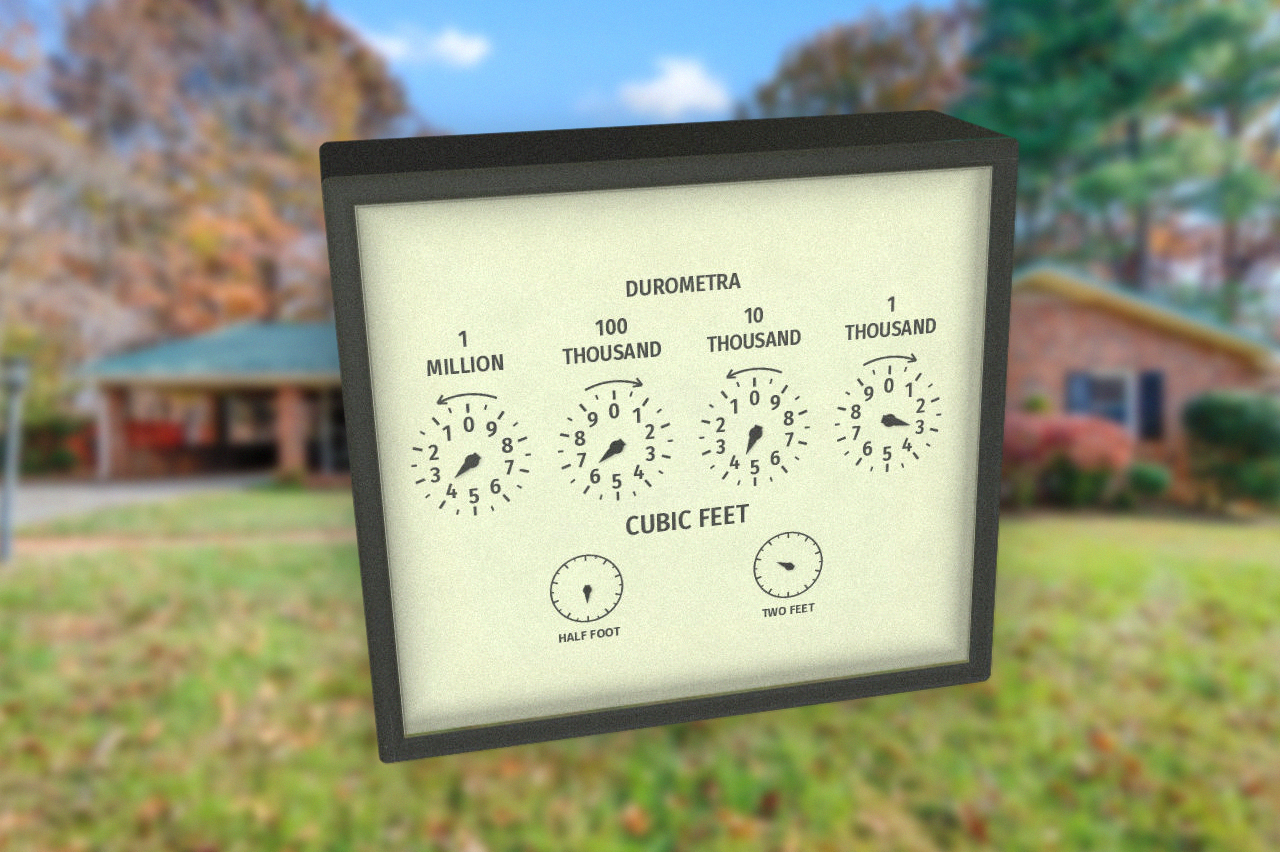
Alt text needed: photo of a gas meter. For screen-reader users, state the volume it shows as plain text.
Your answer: 364300 ft³
